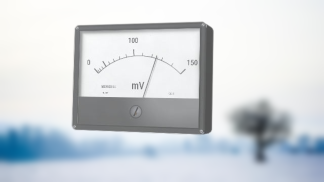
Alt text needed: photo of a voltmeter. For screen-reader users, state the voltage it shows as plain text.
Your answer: 125 mV
